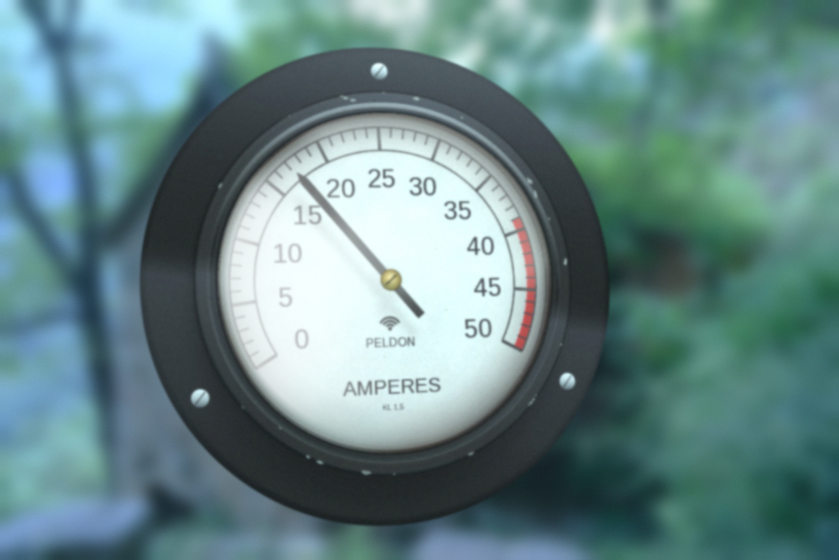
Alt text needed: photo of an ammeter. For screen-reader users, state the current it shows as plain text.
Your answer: 17 A
